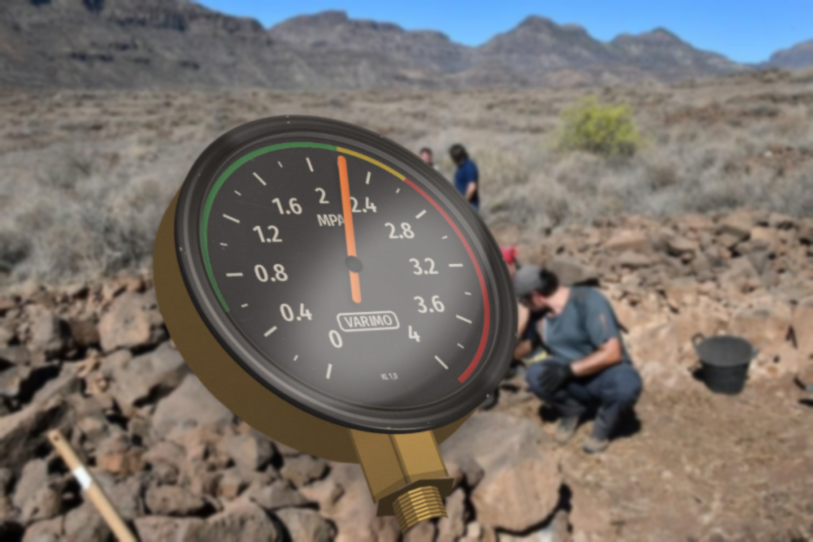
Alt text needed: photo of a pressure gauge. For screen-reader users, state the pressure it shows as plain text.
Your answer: 2.2 MPa
